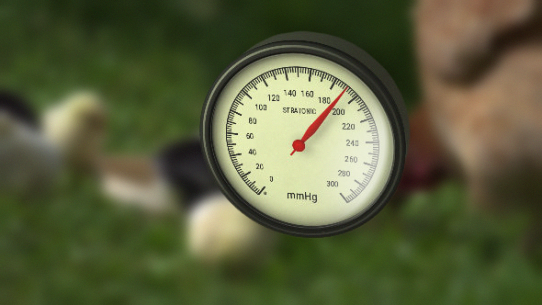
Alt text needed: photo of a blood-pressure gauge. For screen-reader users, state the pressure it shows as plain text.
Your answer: 190 mmHg
